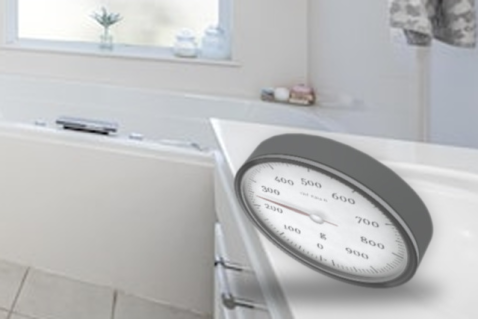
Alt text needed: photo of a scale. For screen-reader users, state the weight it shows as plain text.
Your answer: 250 g
